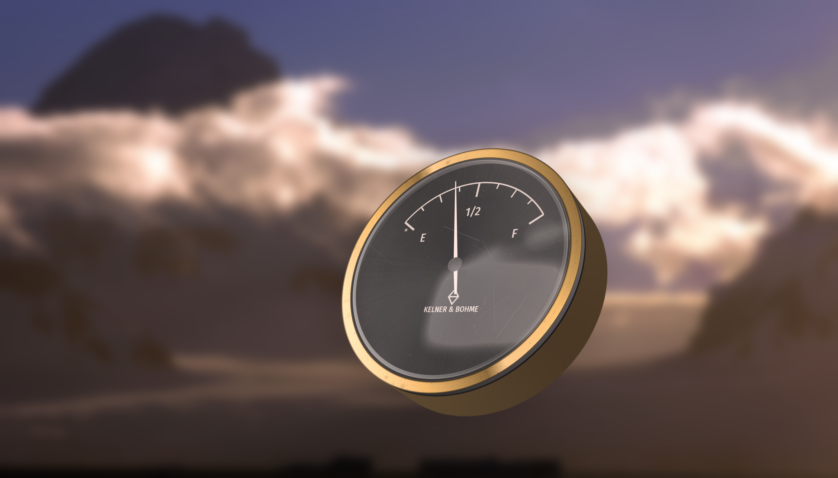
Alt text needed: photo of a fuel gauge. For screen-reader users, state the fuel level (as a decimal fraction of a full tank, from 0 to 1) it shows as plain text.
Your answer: 0.375
